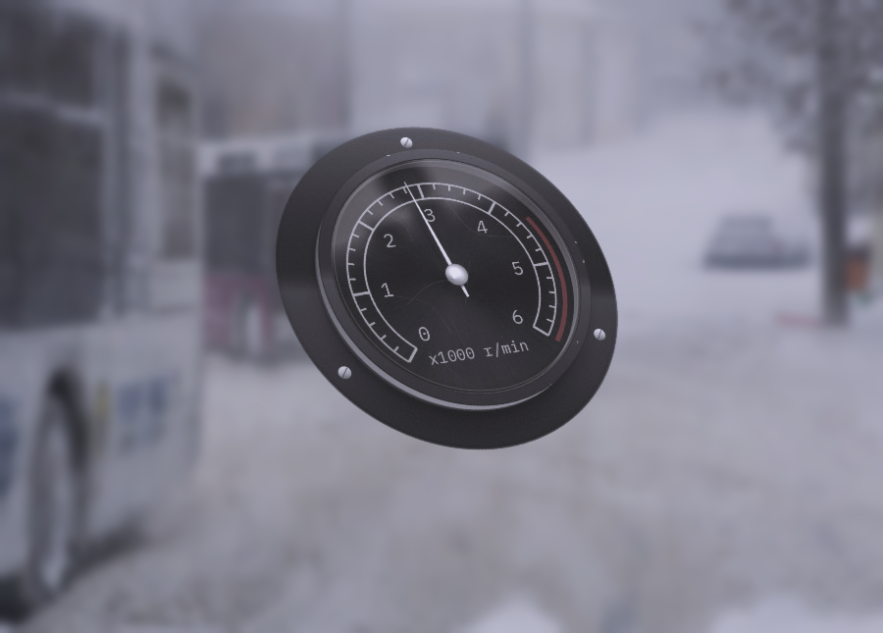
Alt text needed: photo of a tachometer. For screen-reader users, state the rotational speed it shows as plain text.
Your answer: 2800 rpm
